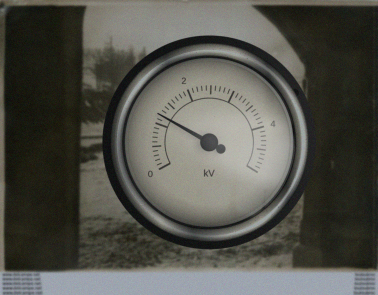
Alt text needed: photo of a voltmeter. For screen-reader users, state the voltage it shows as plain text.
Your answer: 1.2 kV
